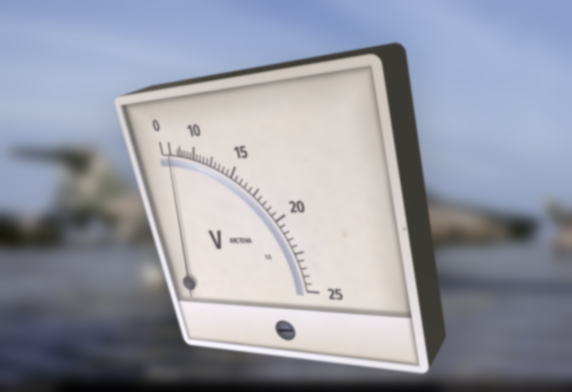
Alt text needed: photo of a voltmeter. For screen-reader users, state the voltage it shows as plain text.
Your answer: 5 V
